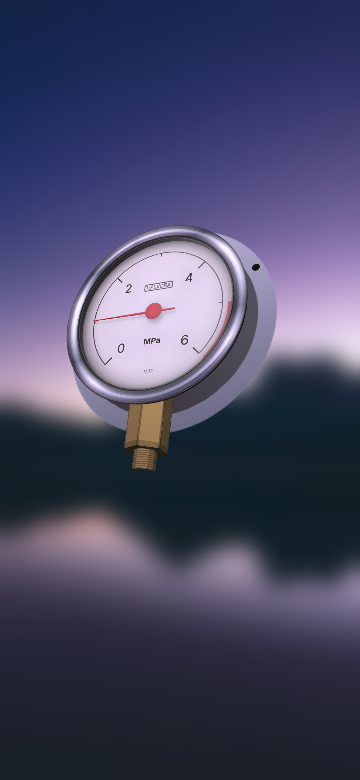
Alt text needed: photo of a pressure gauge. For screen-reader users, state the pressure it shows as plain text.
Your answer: 1 MPa
